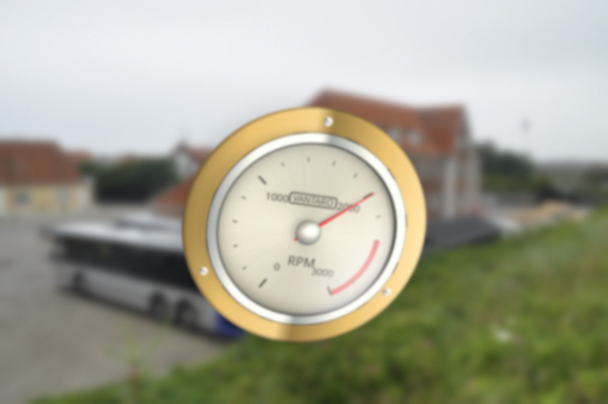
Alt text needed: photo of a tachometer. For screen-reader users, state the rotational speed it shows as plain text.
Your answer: 2000 rpm
